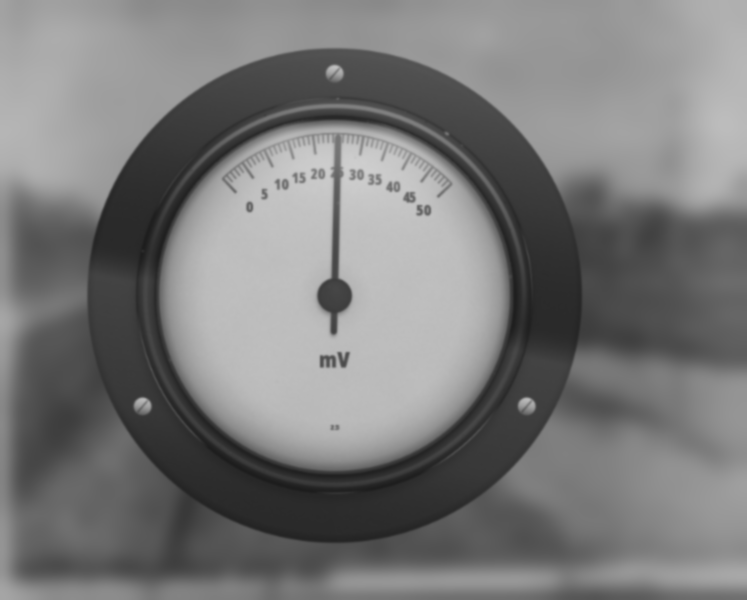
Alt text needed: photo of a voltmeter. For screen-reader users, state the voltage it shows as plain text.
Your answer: 25 mV
